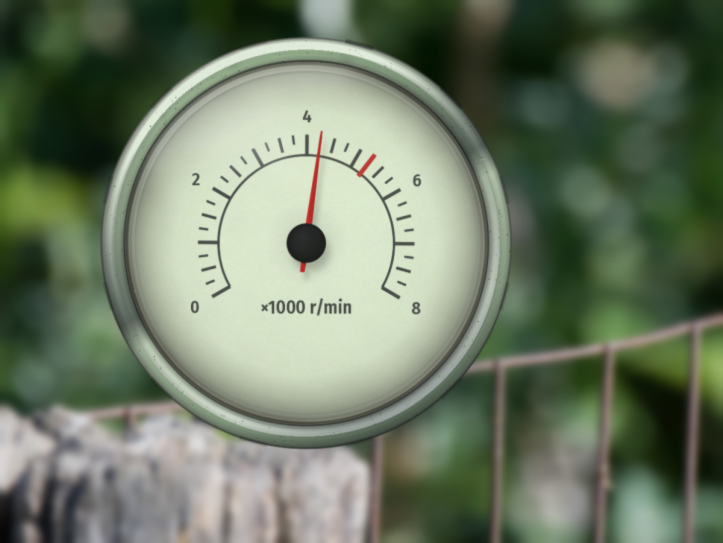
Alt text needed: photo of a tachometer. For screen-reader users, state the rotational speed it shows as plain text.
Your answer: 4250 rpm
